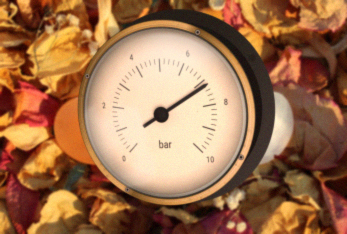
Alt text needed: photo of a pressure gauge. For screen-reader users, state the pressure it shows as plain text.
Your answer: 7.2 bar
